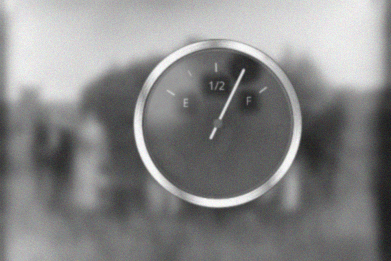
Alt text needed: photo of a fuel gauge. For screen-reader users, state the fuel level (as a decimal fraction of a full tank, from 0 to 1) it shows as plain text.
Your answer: 0.75
